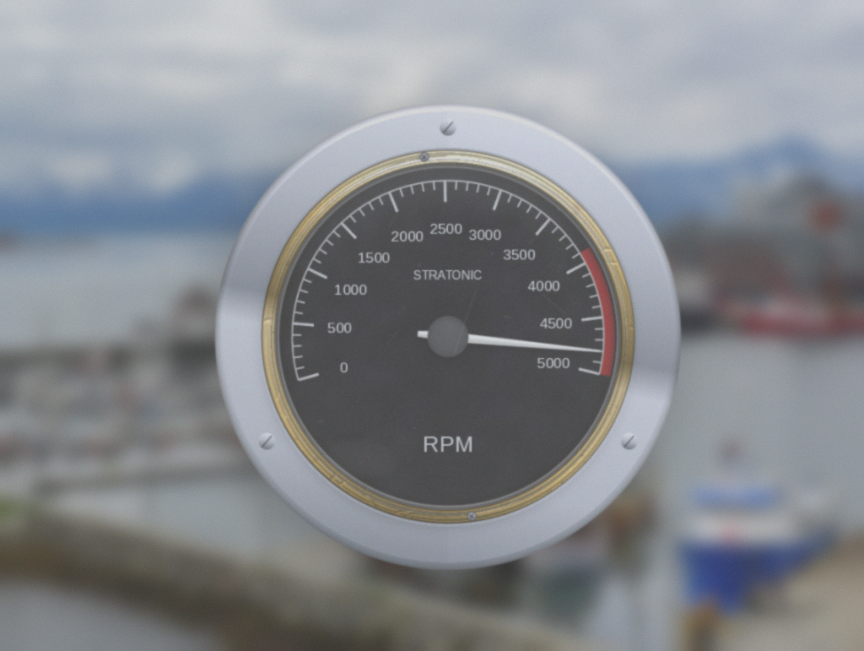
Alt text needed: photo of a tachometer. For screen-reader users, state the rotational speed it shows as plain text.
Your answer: 4800 rpm
